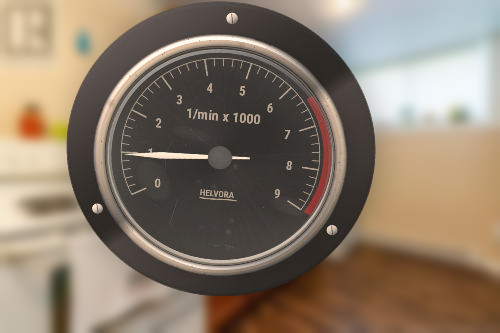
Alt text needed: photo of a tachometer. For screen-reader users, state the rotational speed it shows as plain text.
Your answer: 1000 rpm
